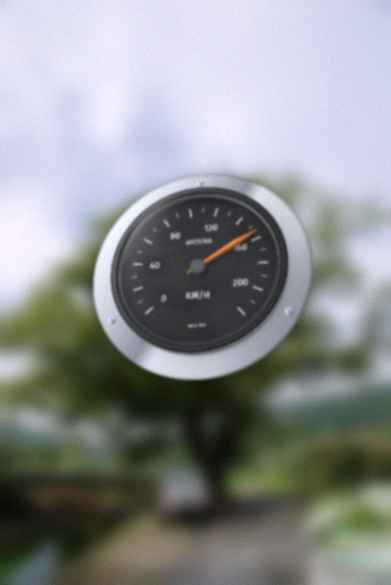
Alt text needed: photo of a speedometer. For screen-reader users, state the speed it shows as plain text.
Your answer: 155 km/h
